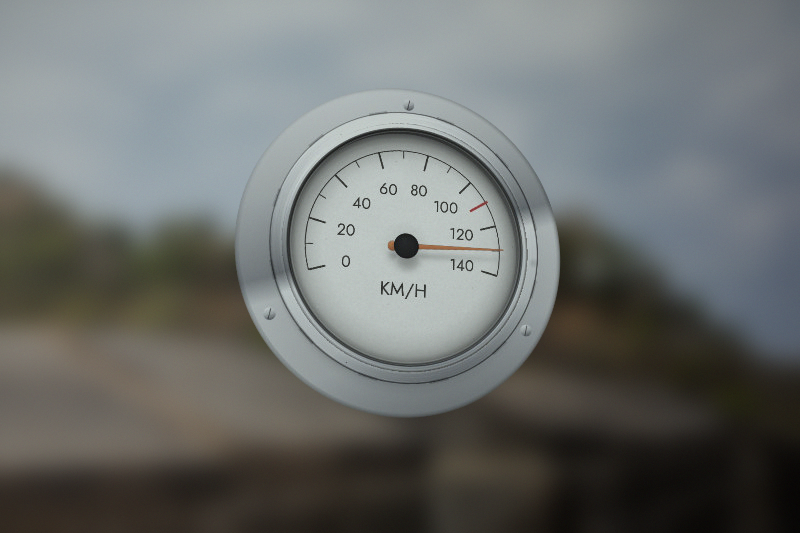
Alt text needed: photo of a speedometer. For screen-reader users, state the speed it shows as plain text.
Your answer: 130 km/h
